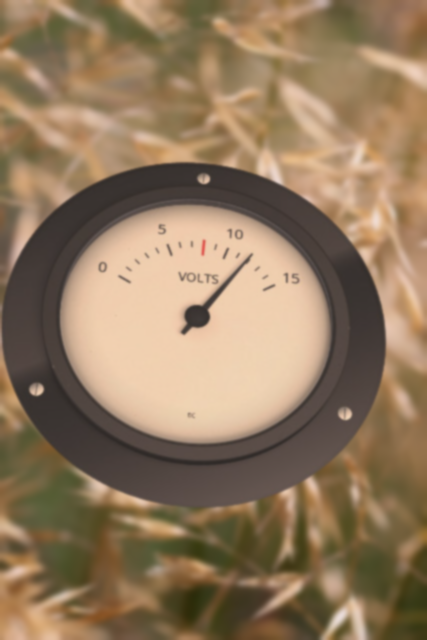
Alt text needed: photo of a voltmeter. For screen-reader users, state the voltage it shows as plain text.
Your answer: 12 V
